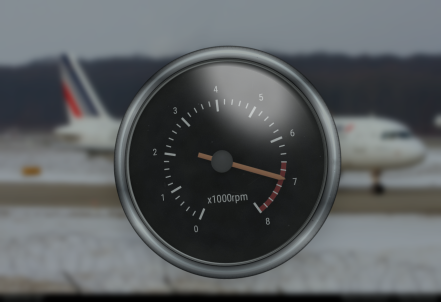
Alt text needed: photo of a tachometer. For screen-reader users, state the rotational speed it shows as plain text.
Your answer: 7000 rpm
